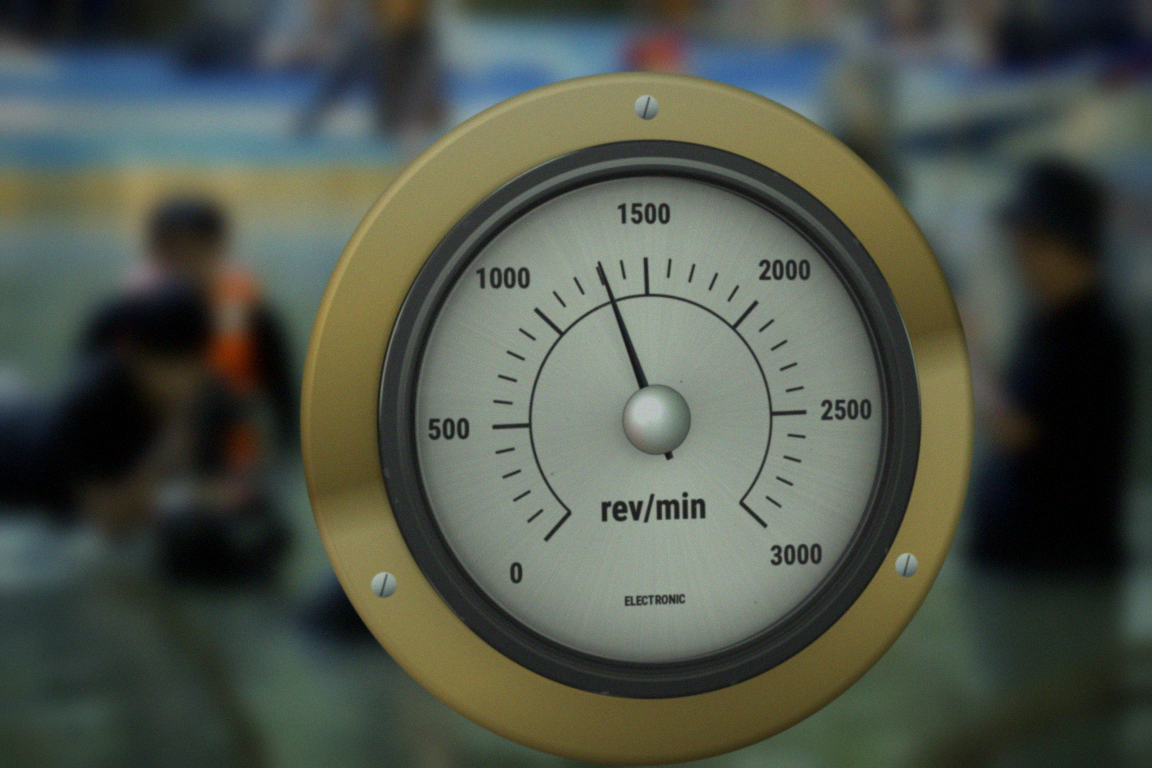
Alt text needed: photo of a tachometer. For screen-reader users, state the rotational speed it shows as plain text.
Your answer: 1300 rpm
